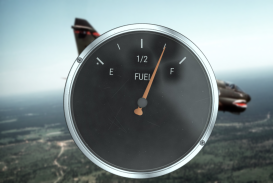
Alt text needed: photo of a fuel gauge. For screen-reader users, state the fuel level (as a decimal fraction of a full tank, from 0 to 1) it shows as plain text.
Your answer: 0.75
